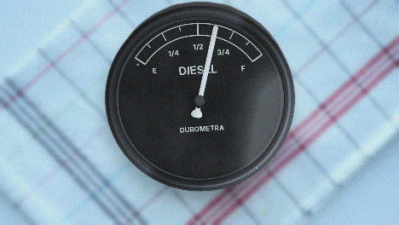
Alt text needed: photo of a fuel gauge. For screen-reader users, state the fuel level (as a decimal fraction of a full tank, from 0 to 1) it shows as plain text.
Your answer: 0.625
